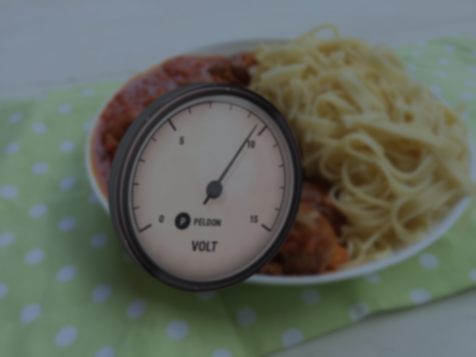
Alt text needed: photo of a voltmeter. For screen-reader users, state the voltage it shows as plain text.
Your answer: 9.5 V
